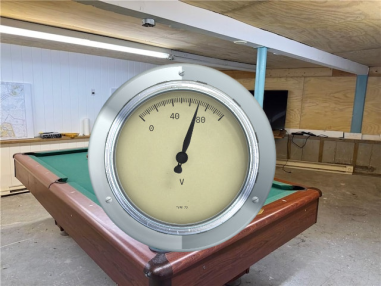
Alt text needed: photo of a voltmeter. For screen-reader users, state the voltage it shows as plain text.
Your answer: 70 V
